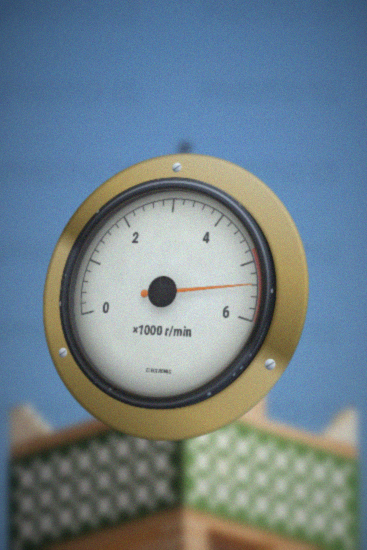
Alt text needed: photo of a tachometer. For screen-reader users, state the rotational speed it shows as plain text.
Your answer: 5400 rpm
